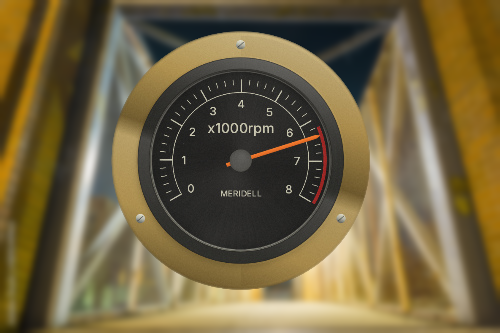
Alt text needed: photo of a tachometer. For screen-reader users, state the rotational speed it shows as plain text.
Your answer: 6400 rpm
